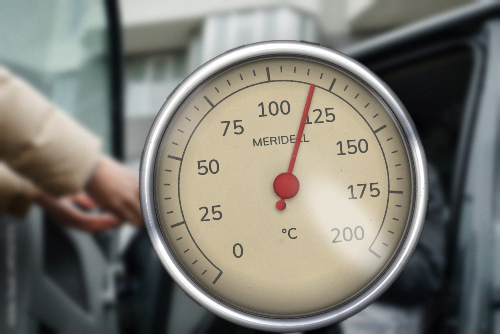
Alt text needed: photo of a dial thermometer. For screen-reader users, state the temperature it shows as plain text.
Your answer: 117.5 °C
